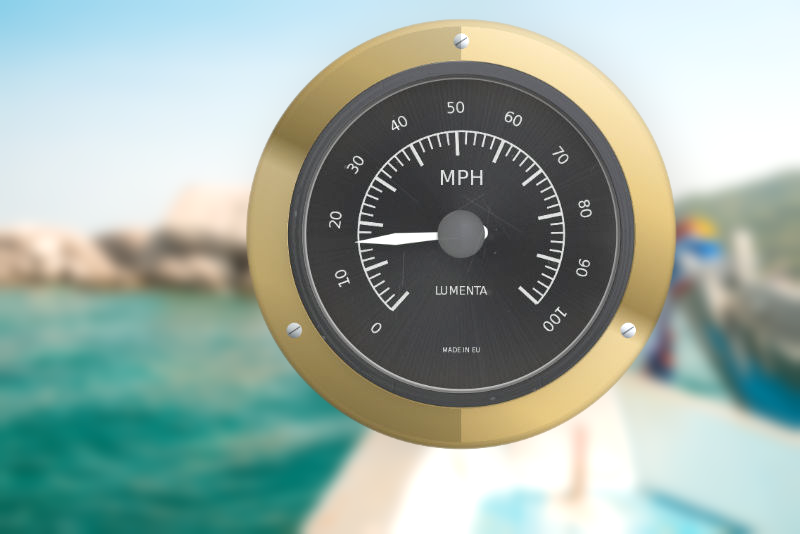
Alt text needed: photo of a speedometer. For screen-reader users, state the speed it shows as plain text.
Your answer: 16 mph
